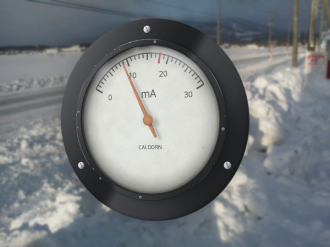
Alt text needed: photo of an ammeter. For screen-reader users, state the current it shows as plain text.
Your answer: 9 mA
